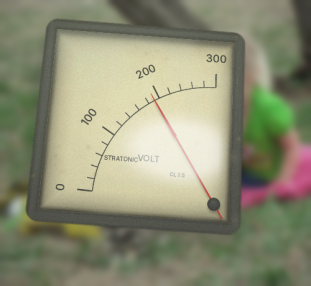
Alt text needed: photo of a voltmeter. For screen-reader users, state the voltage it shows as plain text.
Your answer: 190 V
